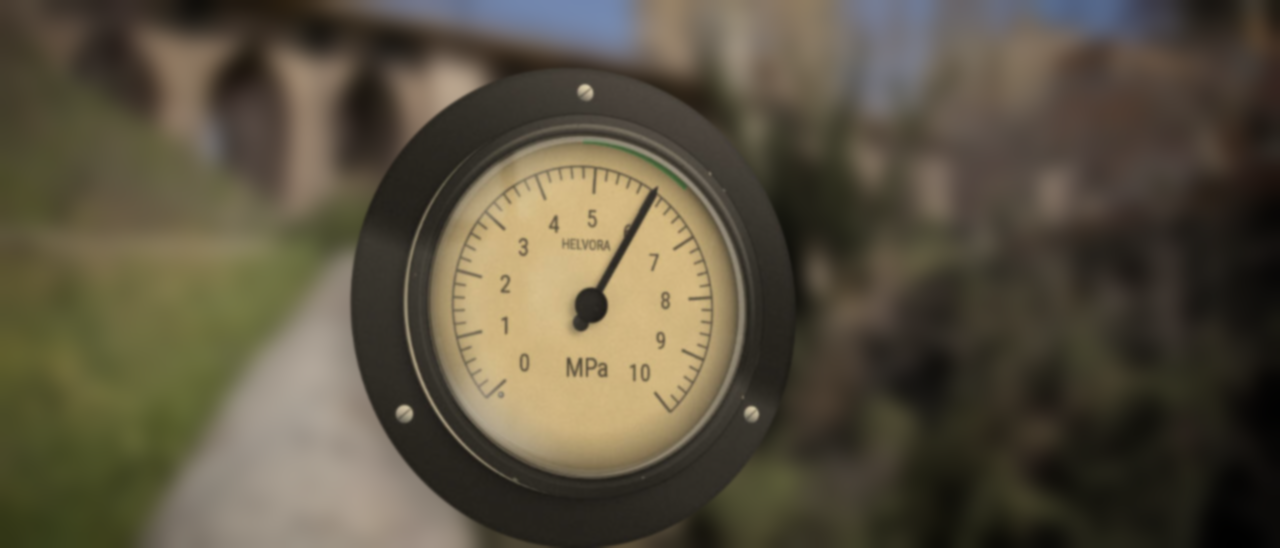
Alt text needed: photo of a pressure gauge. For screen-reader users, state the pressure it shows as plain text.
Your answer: 6 MPa
